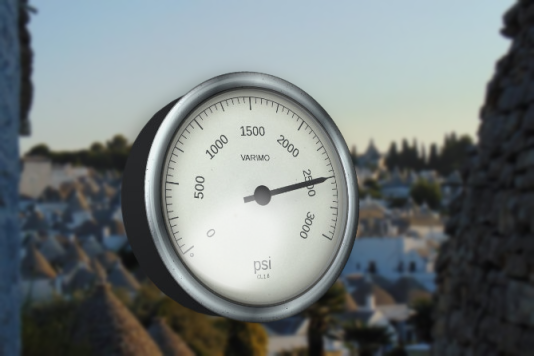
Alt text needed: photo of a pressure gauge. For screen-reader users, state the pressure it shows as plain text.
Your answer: 2500 psi
